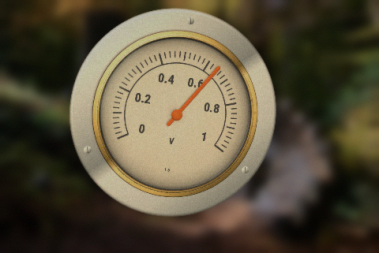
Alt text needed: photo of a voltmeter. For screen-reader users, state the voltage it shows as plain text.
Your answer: 0.64 V
